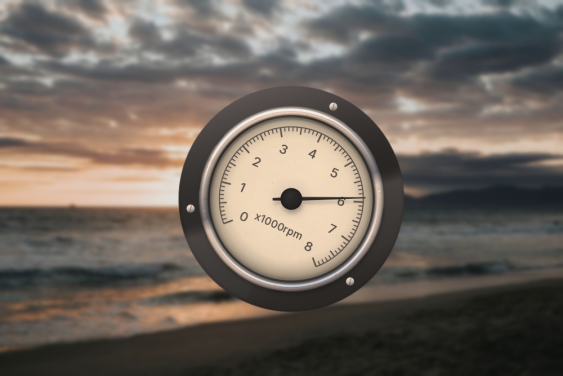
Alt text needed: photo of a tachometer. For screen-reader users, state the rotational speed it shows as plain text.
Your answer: 5900 rpm
